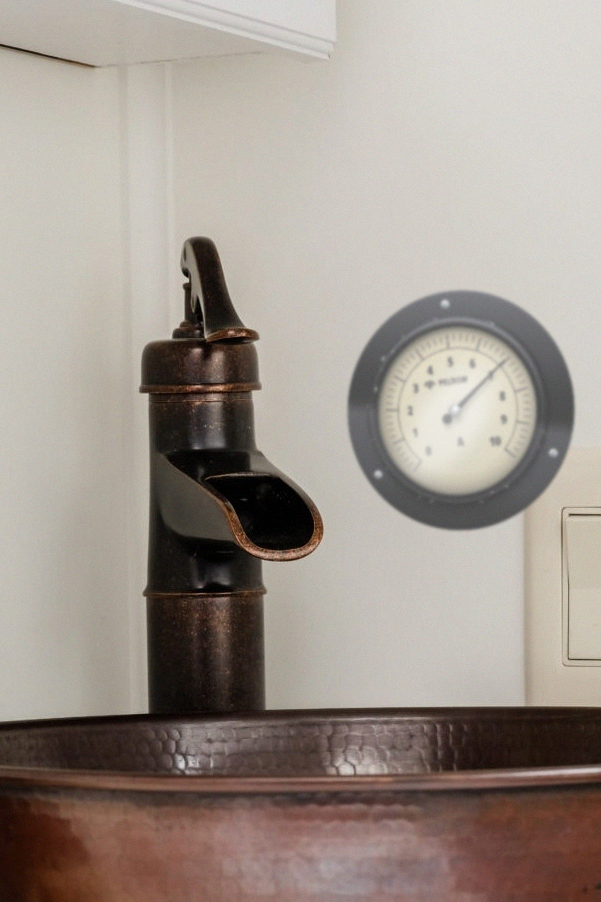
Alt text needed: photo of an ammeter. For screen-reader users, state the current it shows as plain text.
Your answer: 7 A
